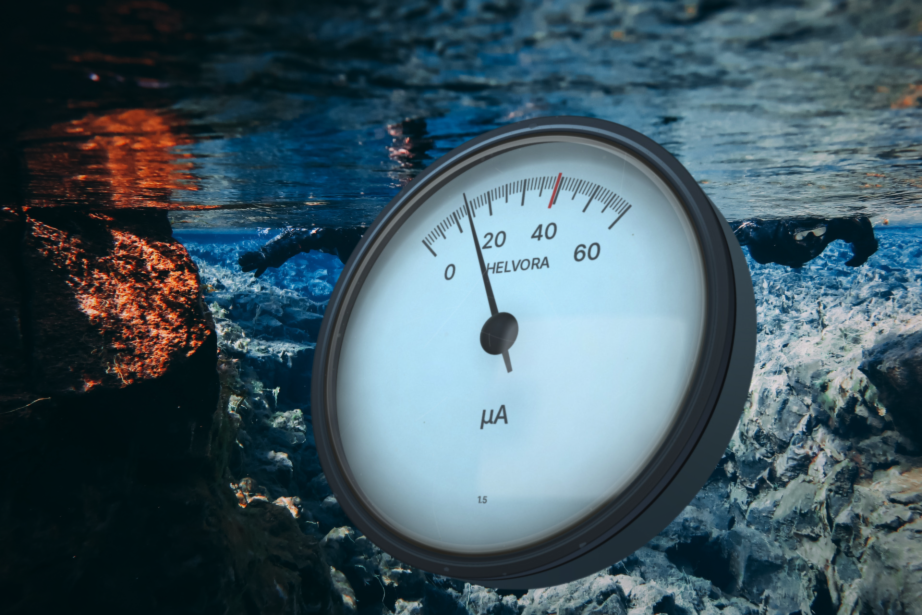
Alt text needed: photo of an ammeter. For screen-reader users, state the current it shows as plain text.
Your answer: 15 µA
